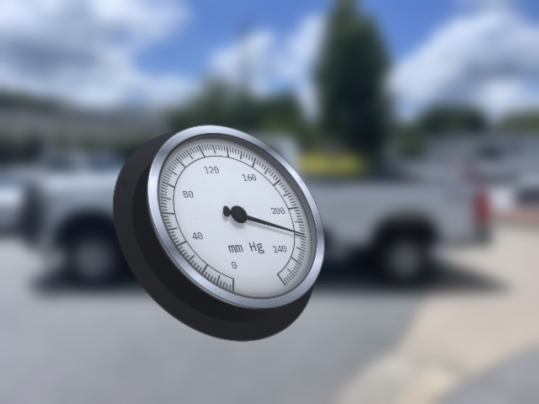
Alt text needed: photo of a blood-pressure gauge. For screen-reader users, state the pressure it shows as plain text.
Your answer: 220 mmHg
